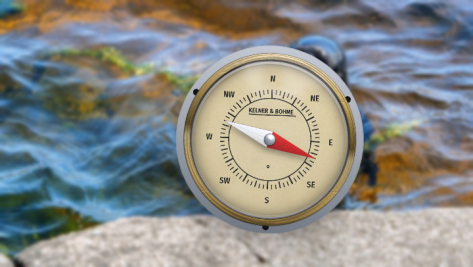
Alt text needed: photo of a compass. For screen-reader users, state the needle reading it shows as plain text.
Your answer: 110 °
